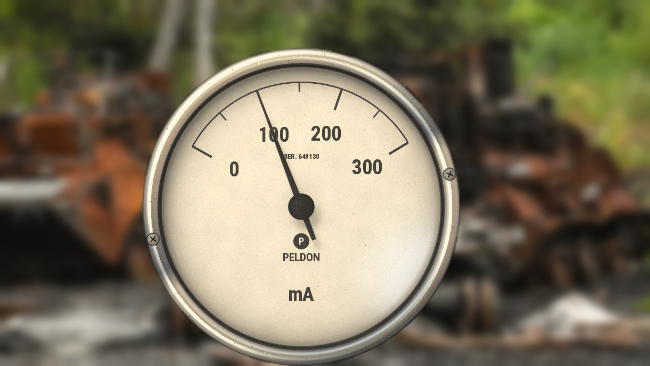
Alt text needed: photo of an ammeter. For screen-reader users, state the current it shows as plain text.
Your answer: 100 mA
